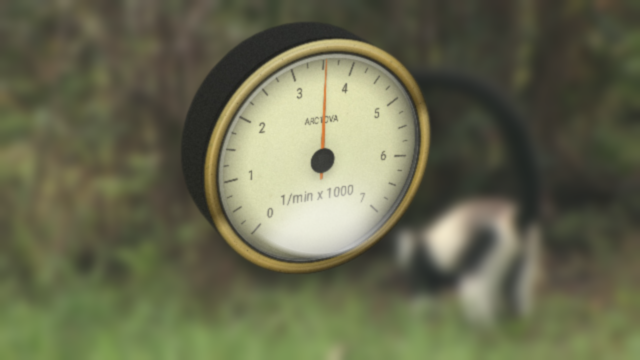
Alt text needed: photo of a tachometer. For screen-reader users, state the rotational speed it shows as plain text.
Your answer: 3500 rpm
